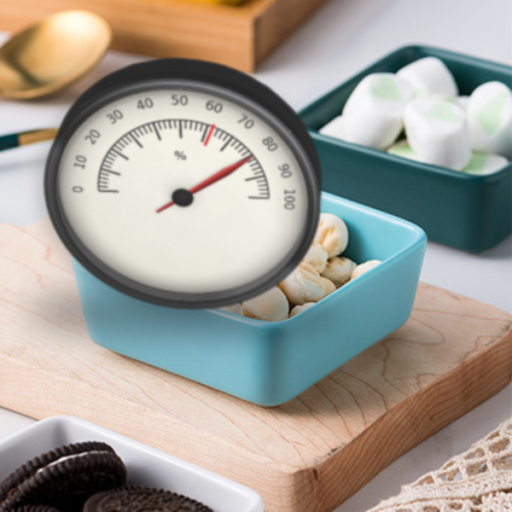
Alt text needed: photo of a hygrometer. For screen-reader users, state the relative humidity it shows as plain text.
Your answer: 80 %
